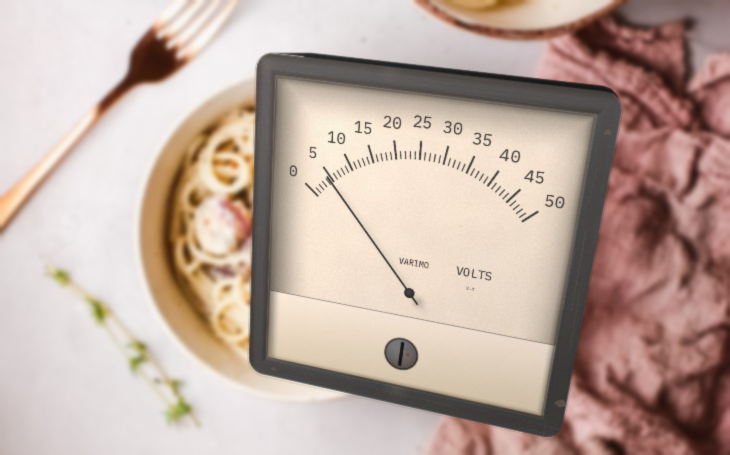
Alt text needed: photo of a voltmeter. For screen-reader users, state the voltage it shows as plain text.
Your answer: 5 V
